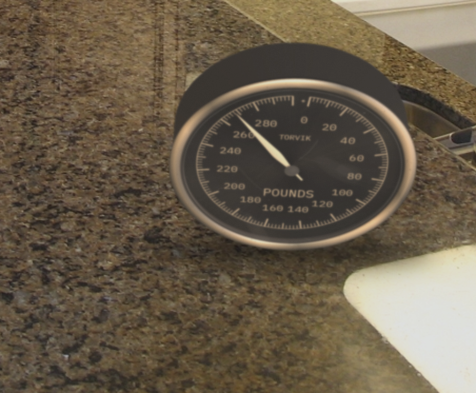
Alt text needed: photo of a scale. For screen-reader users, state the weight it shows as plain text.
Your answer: 270 lb
